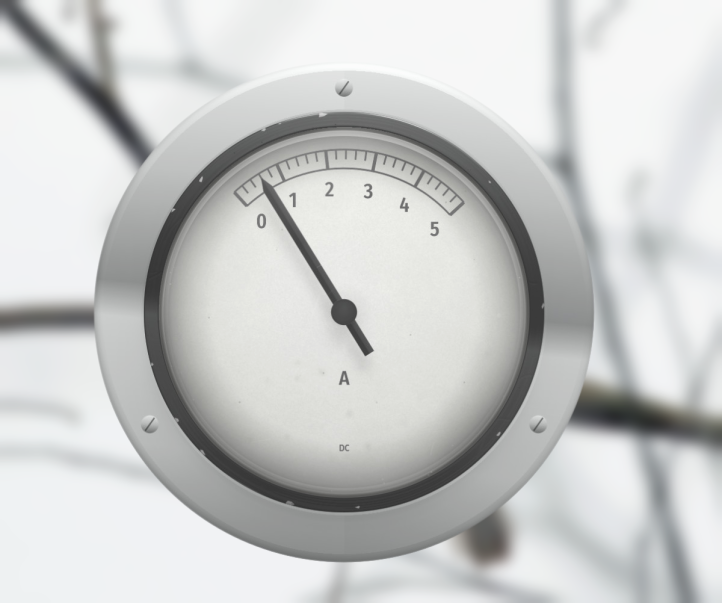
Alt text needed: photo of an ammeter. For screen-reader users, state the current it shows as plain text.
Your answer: 0.6 A
